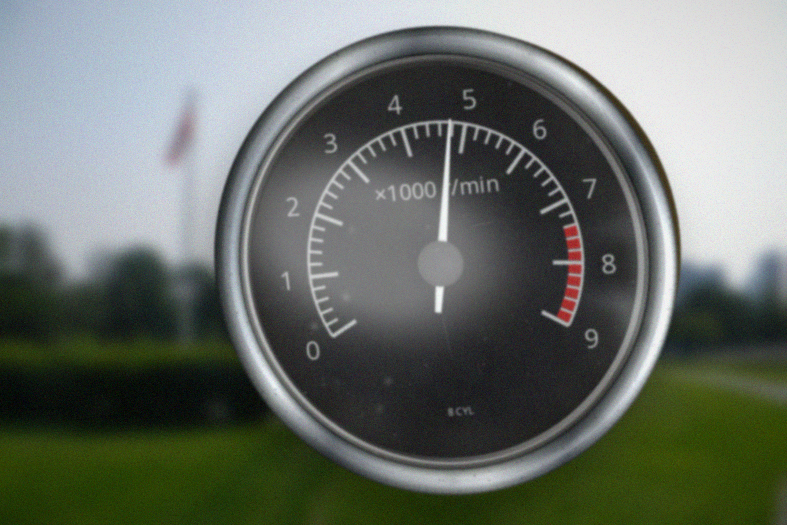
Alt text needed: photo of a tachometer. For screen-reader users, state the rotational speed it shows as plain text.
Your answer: 4800 rpm
